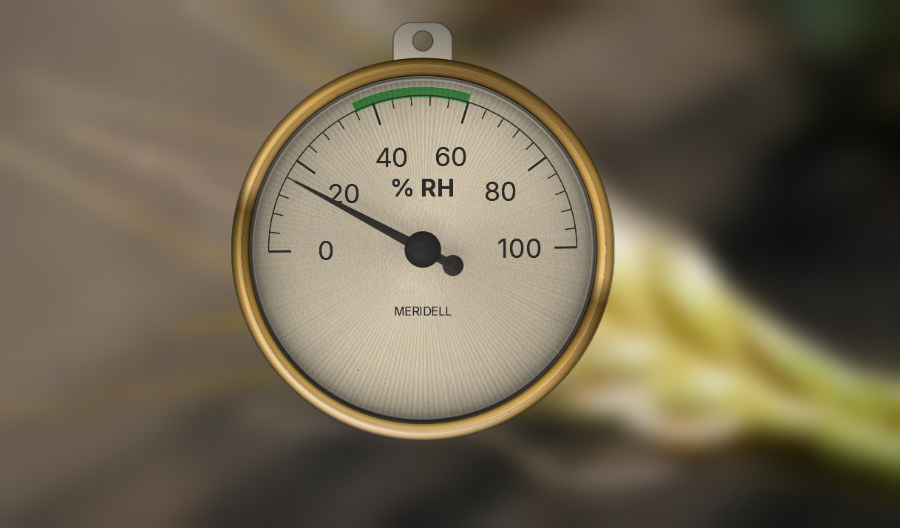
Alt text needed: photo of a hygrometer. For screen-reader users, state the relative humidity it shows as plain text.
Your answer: 16 %
